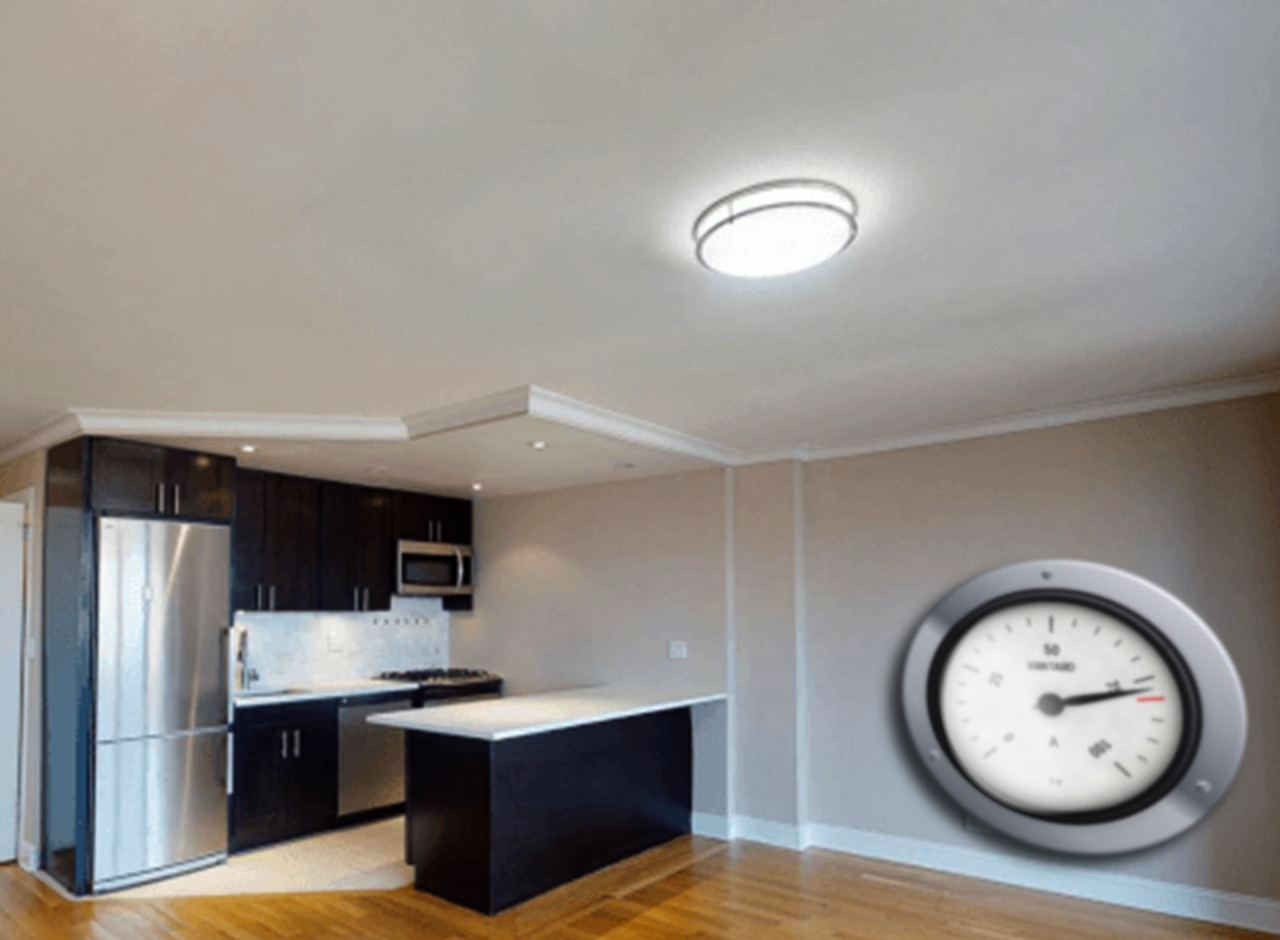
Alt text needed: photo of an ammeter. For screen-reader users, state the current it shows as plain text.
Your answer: 77.5 A
